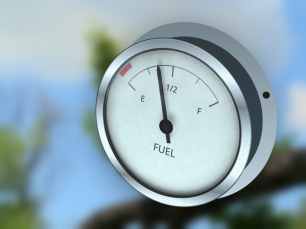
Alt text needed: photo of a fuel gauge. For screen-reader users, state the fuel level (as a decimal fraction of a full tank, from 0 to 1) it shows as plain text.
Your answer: 0.375
